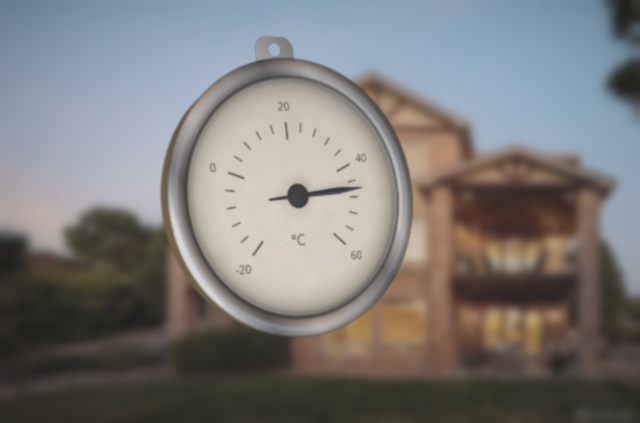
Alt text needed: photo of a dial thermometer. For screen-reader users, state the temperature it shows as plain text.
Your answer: 46 °C
